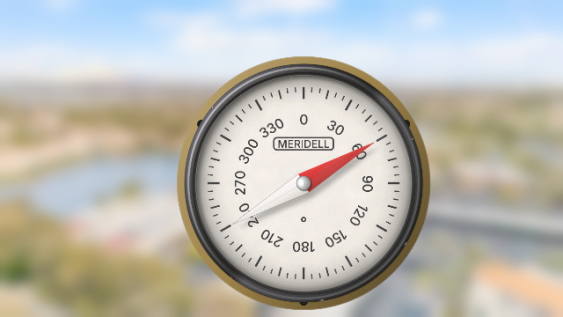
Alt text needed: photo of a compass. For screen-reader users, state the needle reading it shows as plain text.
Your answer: 60 °
